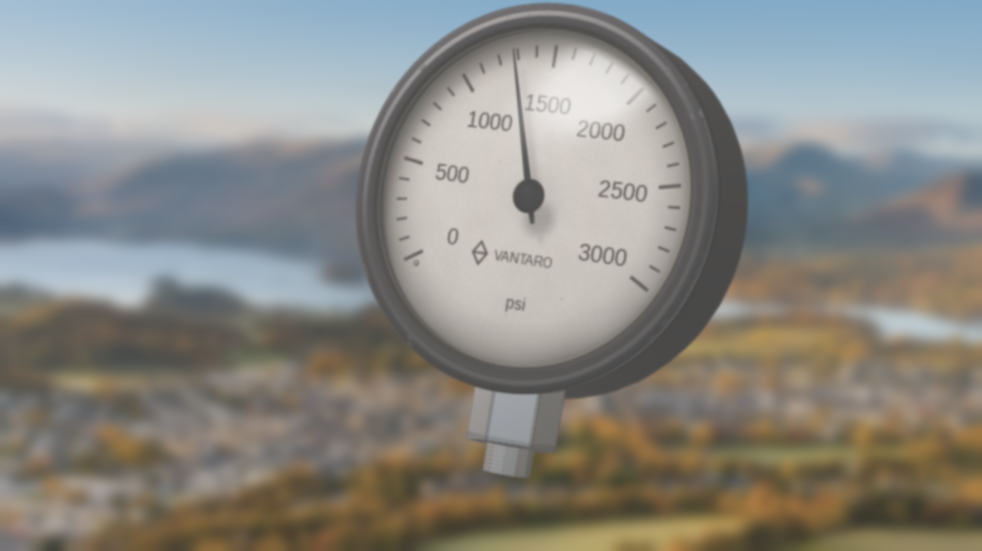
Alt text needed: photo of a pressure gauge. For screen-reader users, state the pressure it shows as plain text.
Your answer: 1300 psi
